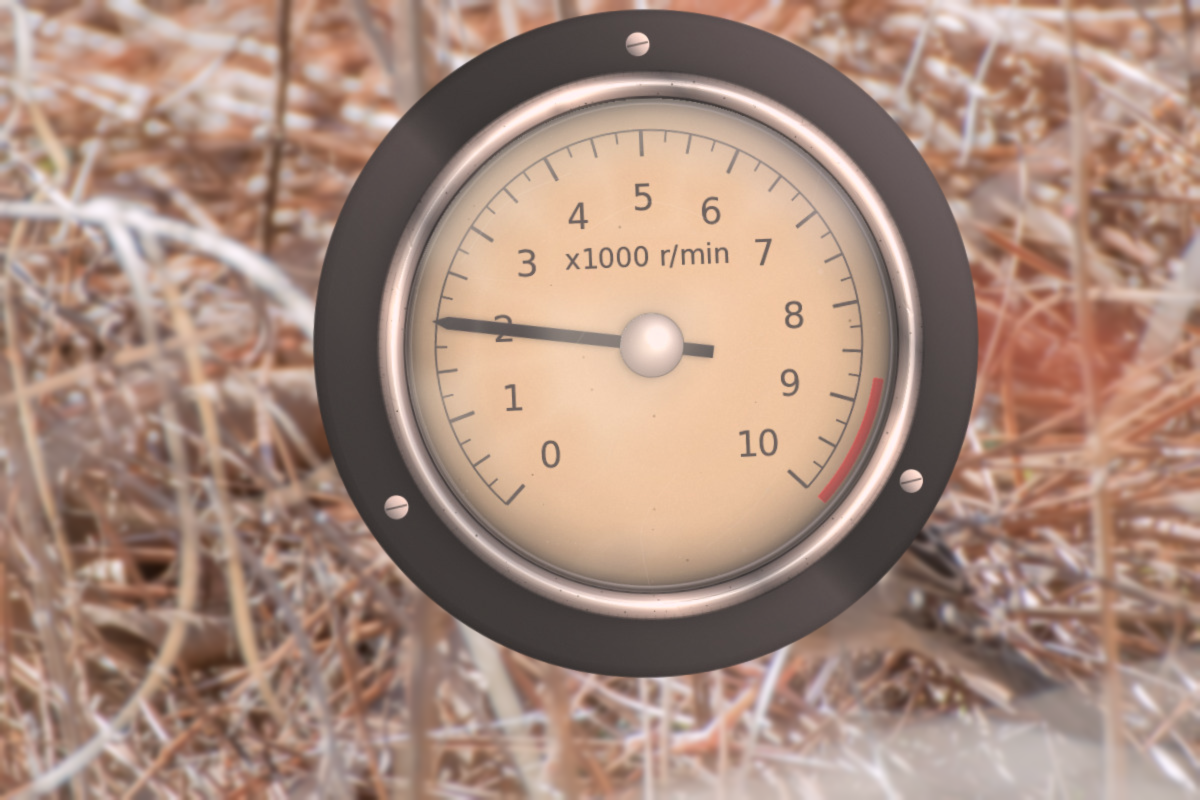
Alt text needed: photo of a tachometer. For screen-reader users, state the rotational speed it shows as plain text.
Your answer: 2000 rpm
